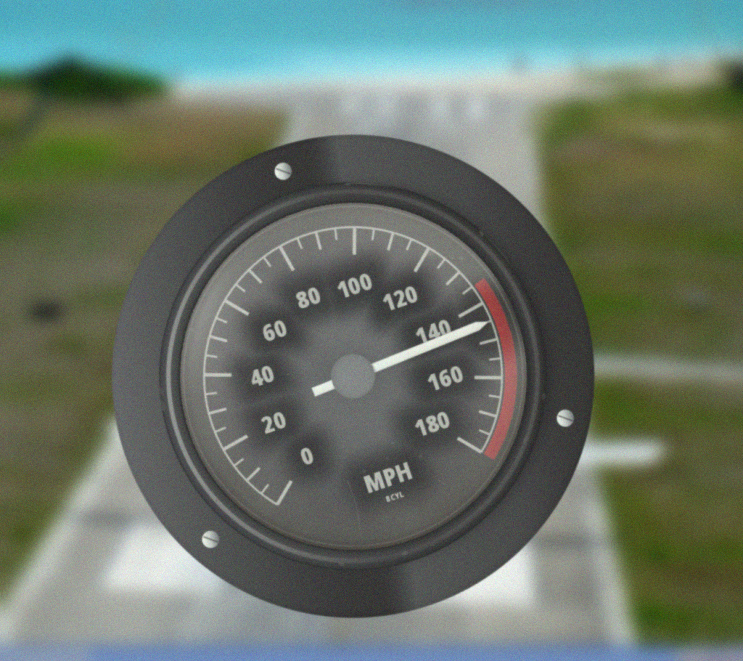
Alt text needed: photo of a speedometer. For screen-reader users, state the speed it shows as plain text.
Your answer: 145 mph
